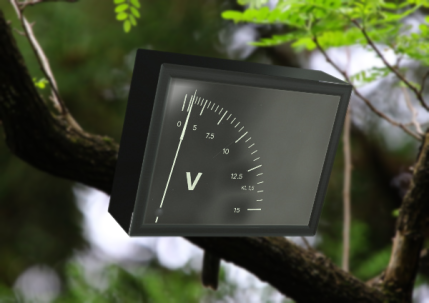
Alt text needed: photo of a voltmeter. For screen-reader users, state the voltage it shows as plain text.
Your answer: 2.5 V
